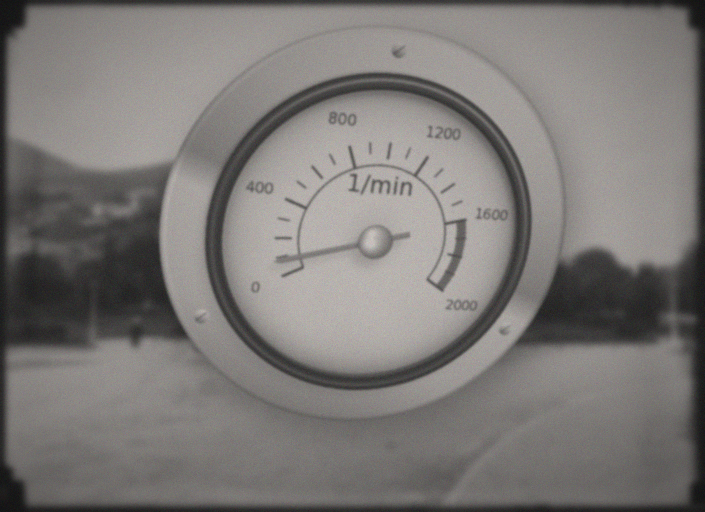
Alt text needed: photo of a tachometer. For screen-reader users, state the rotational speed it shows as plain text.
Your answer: 100 rpm
